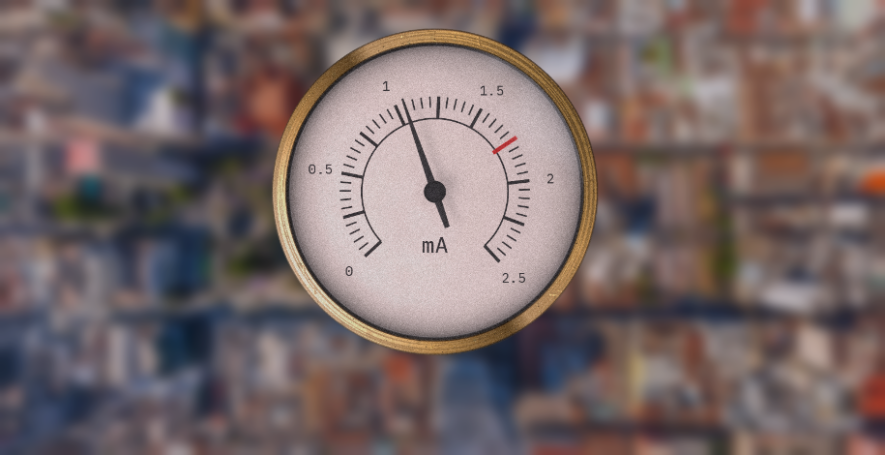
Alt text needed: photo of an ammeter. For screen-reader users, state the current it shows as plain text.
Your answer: 1.05 mA
